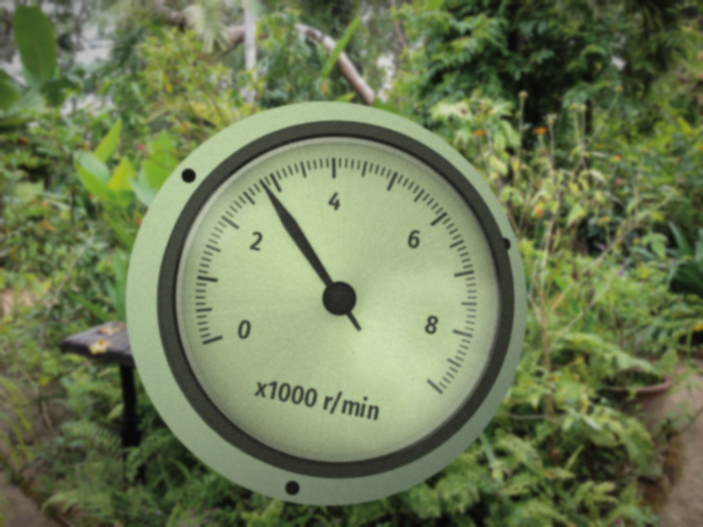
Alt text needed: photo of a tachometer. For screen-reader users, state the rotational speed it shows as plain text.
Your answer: 2800 rpm
